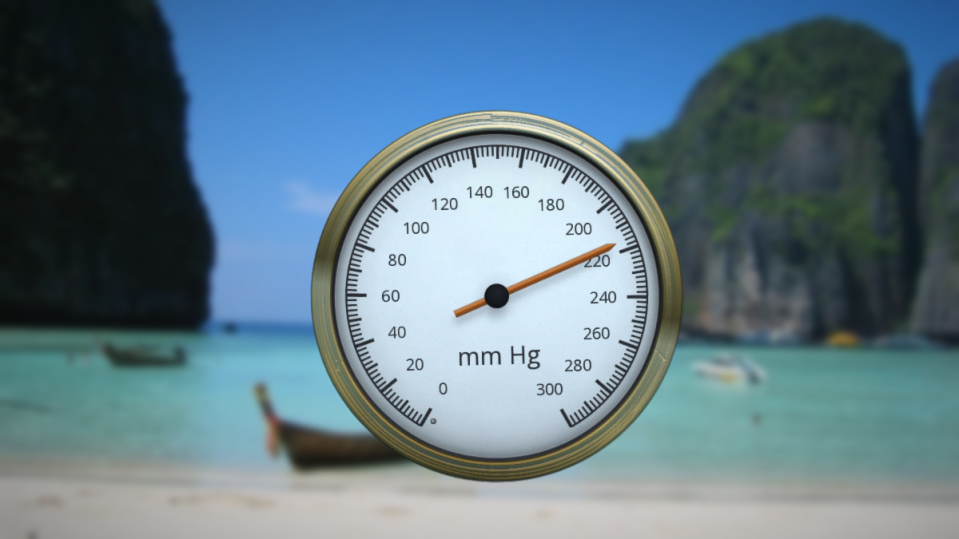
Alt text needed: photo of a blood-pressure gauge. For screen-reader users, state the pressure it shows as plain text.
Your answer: 216 mmHg
